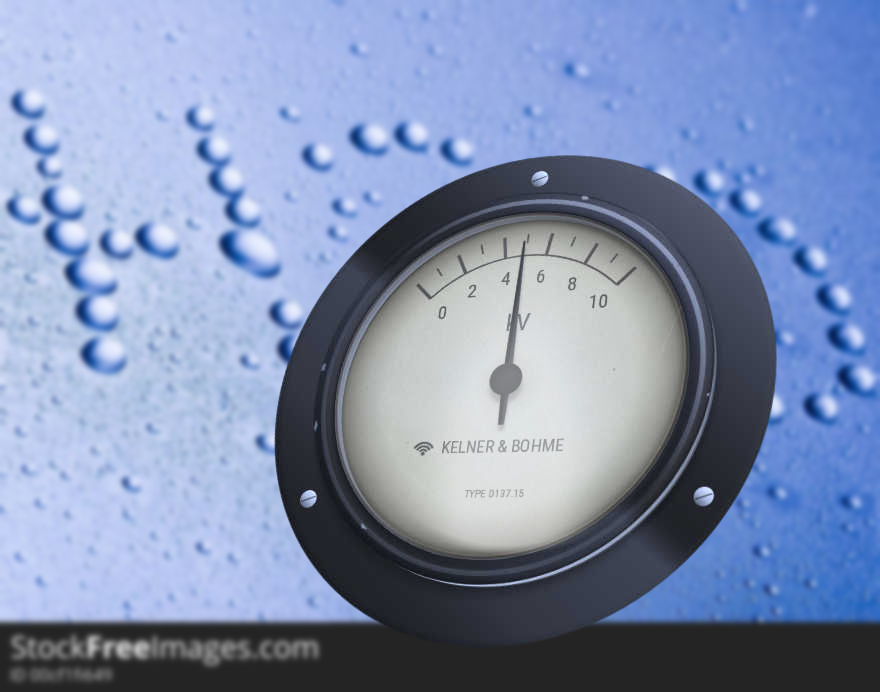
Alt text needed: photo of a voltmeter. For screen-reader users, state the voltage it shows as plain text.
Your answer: 5 kV
